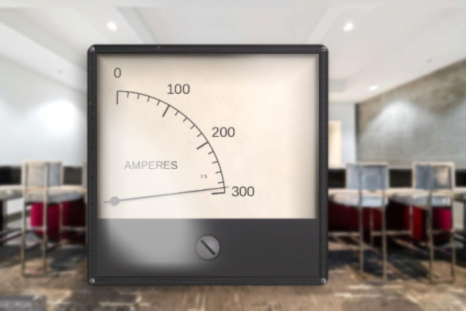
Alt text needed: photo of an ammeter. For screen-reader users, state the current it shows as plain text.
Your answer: 290 A
